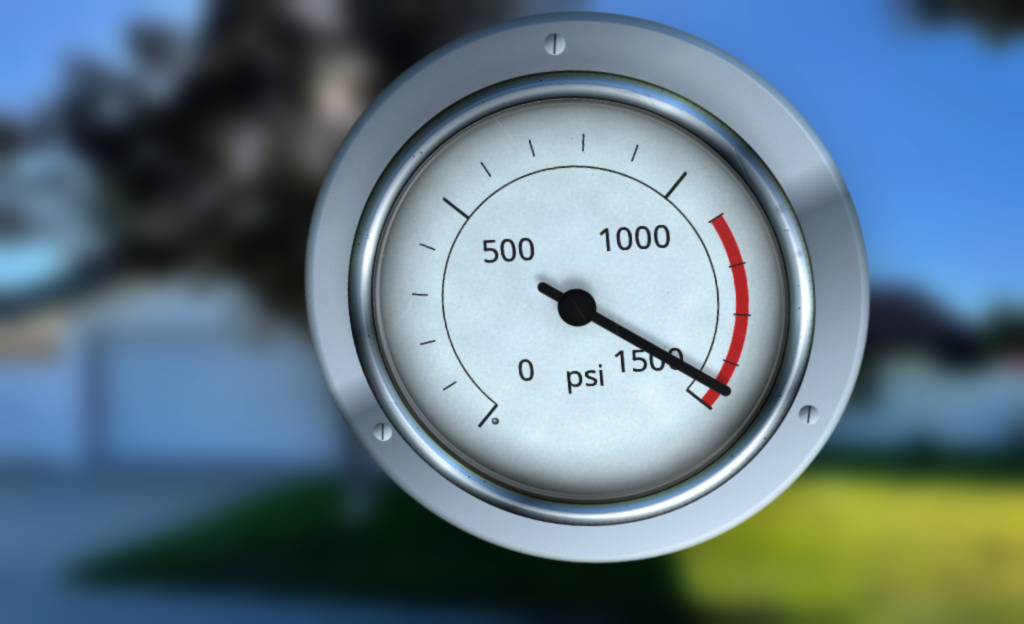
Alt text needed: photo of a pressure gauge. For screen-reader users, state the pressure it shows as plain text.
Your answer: 1450 psi
